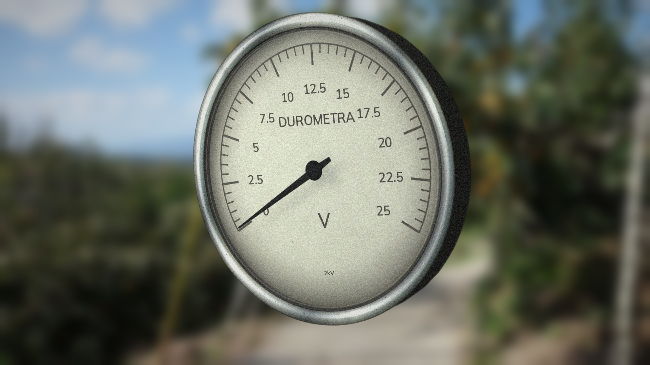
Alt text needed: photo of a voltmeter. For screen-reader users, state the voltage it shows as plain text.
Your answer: 0 V
